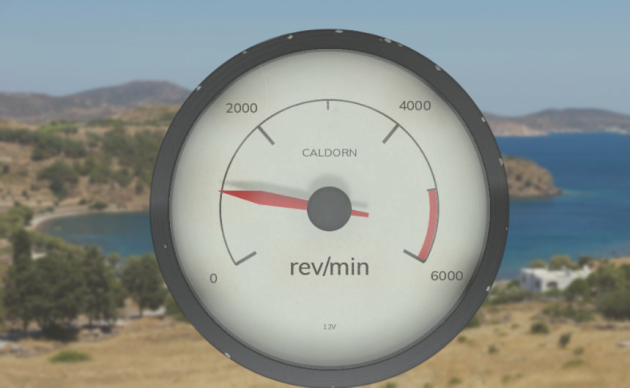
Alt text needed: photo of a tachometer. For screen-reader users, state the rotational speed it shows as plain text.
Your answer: 1000 rpm
